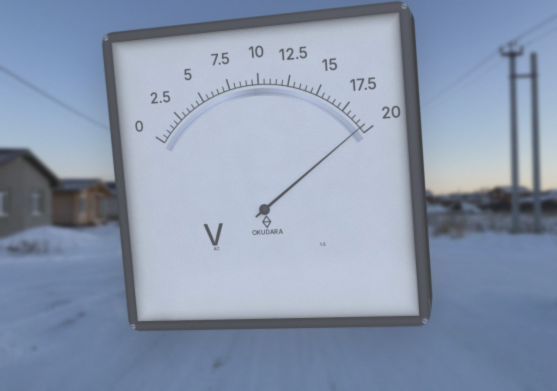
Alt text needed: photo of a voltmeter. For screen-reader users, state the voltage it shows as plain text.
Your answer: 19.5 V
